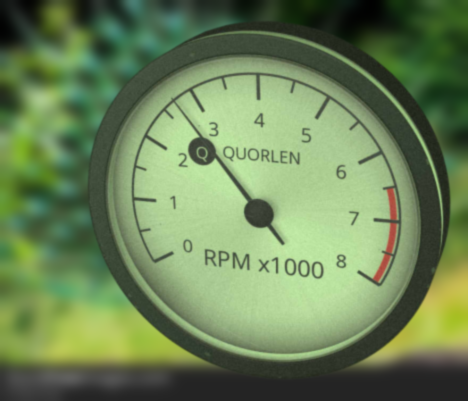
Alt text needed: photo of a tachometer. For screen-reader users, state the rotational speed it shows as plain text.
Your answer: 2750 rpm
